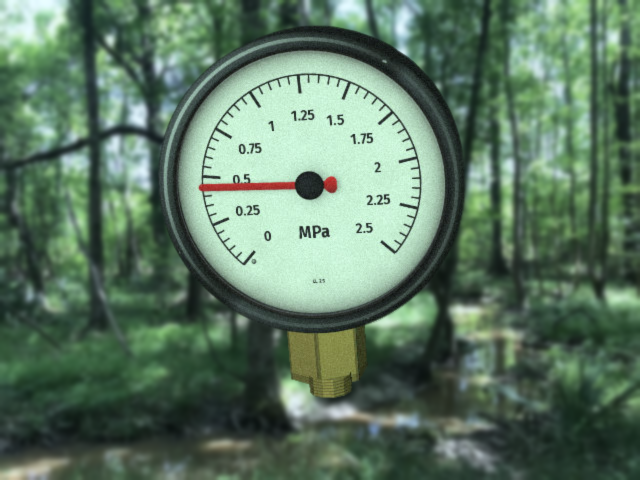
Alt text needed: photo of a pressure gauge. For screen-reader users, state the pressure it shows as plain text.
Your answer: 0.45 MPa
